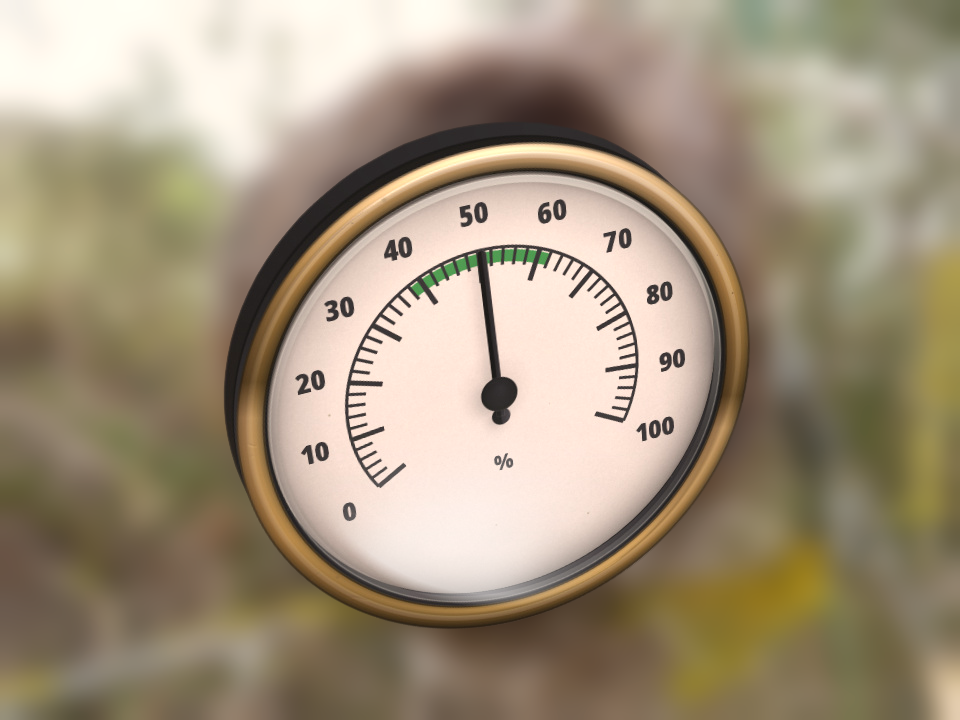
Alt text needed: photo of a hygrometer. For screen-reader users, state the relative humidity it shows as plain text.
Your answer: 50 %
